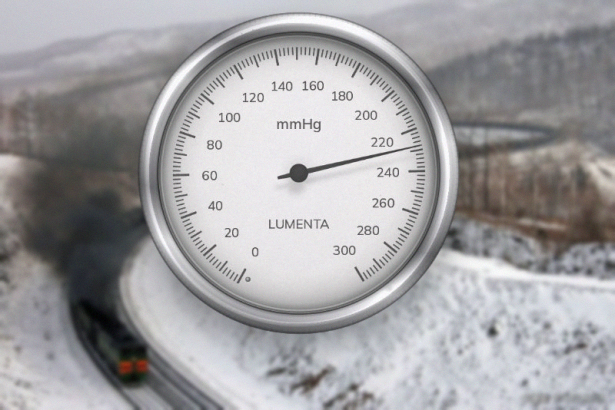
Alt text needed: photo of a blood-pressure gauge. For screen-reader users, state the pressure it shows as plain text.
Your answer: 228 mmHg
